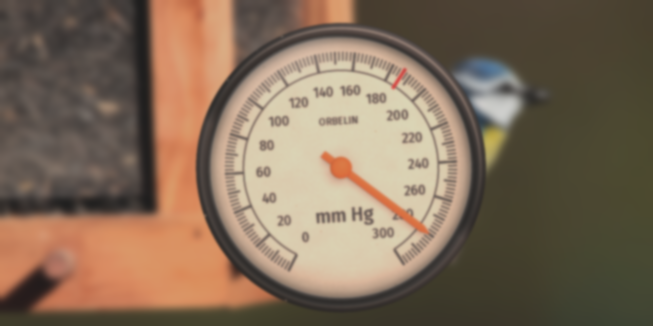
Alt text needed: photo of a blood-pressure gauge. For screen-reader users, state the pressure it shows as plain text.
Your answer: 280 mmHg
